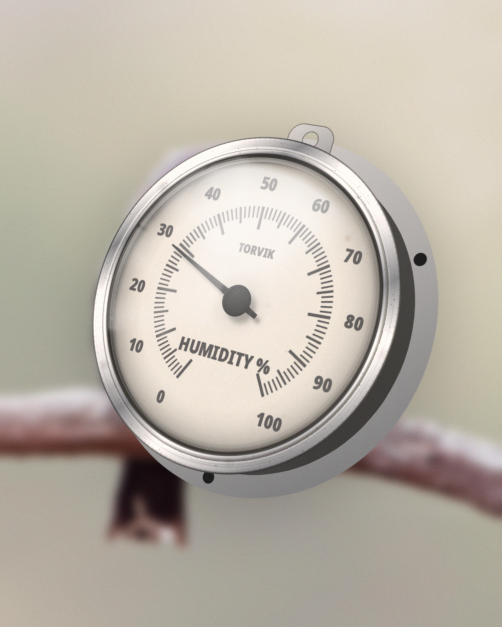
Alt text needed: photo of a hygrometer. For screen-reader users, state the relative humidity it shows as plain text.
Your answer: 29 %
